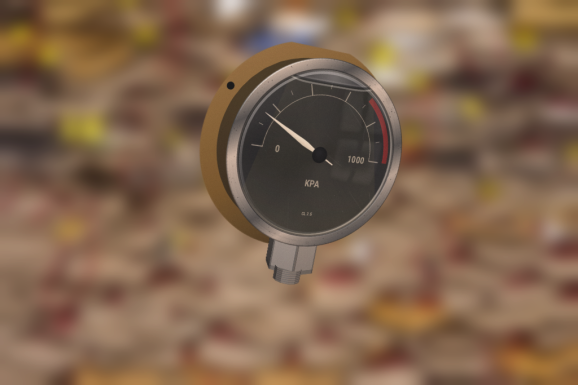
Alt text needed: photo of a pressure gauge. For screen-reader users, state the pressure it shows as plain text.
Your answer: 150 kPa
